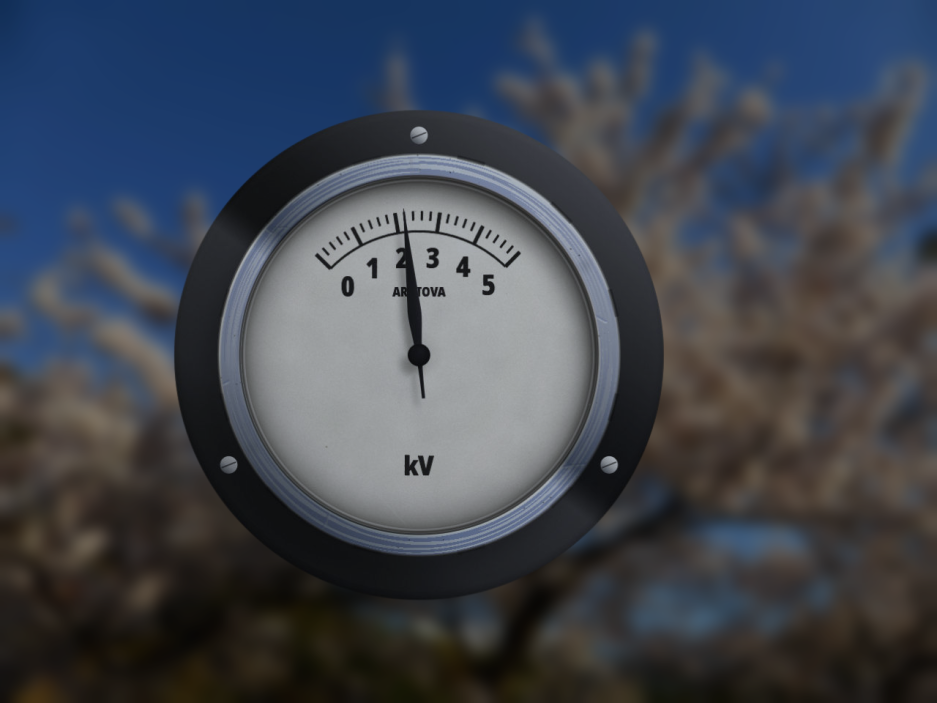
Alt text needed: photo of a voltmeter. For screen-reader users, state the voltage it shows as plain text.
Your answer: 2.2 kV
